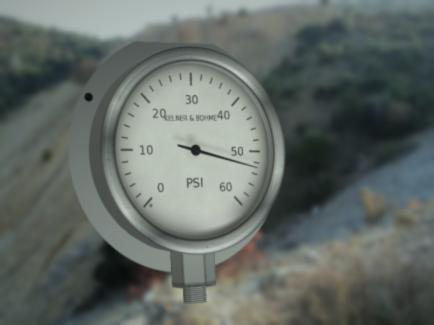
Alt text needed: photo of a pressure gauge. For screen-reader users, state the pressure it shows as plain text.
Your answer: 53 psi
